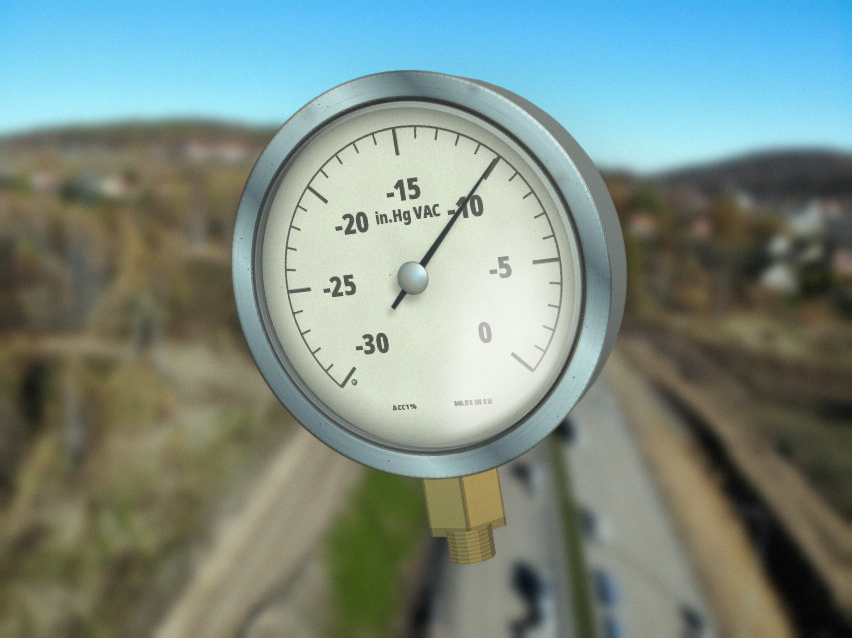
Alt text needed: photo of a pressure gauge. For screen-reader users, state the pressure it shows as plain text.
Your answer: -10 inHg
